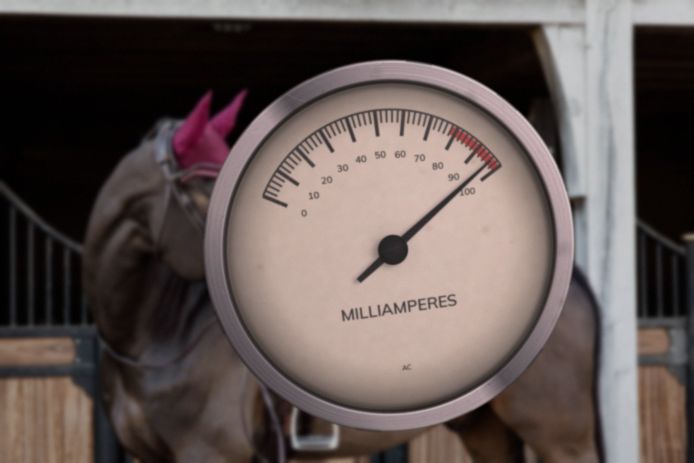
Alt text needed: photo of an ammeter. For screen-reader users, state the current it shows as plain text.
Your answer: 96 mA
